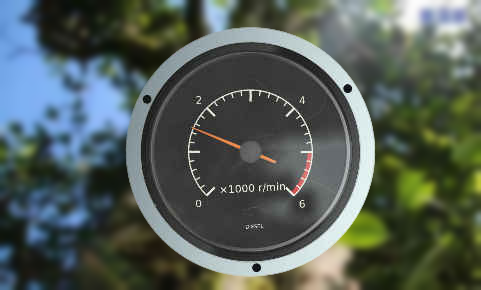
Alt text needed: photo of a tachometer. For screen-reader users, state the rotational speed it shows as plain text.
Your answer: 1500 rpm
